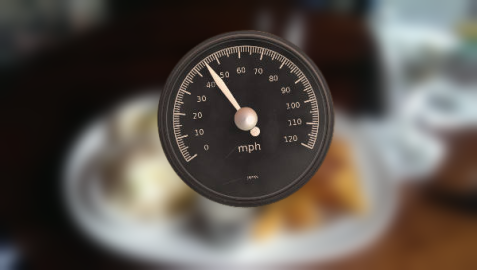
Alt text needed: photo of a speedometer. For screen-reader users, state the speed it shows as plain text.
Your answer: 45 mph
